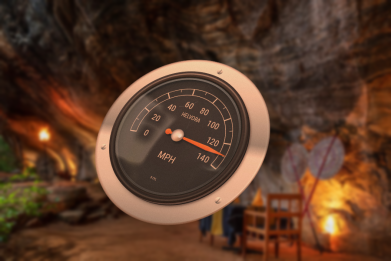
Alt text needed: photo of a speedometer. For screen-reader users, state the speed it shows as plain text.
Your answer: 130 mph
